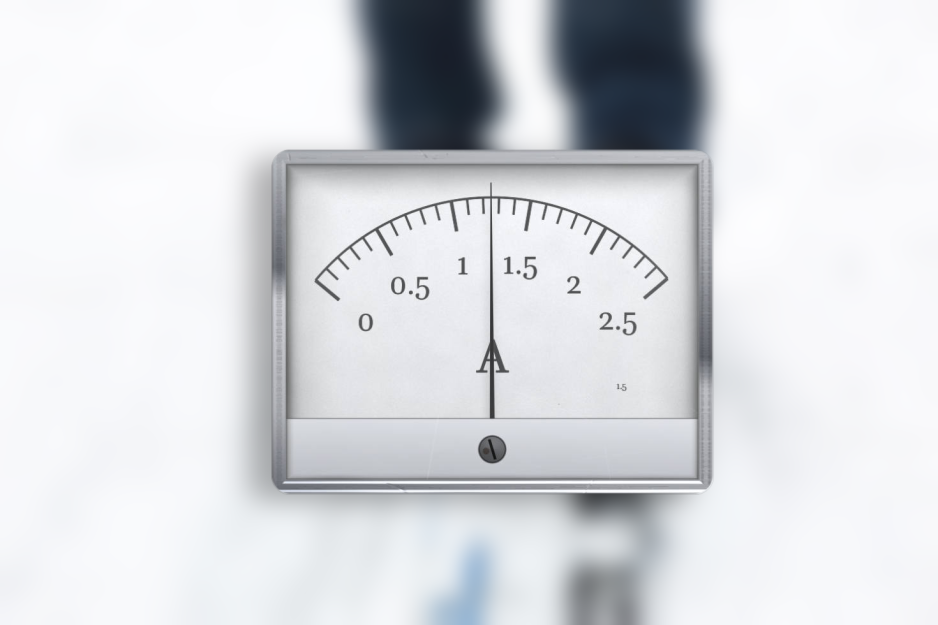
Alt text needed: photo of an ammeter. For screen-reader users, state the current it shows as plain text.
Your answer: 1.25 A
